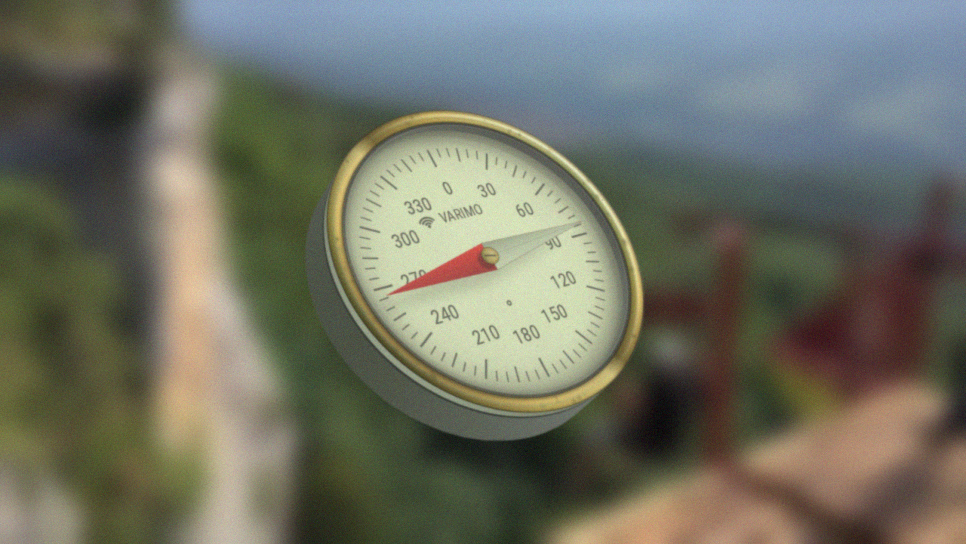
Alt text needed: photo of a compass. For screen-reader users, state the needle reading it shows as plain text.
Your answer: 265 °
